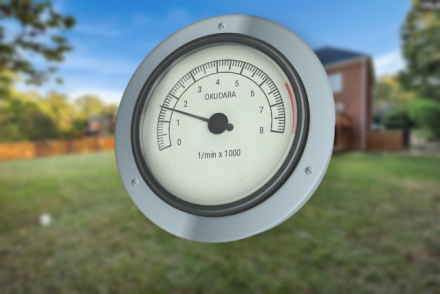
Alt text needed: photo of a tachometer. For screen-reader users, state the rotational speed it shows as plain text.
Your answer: 1500 rpm
